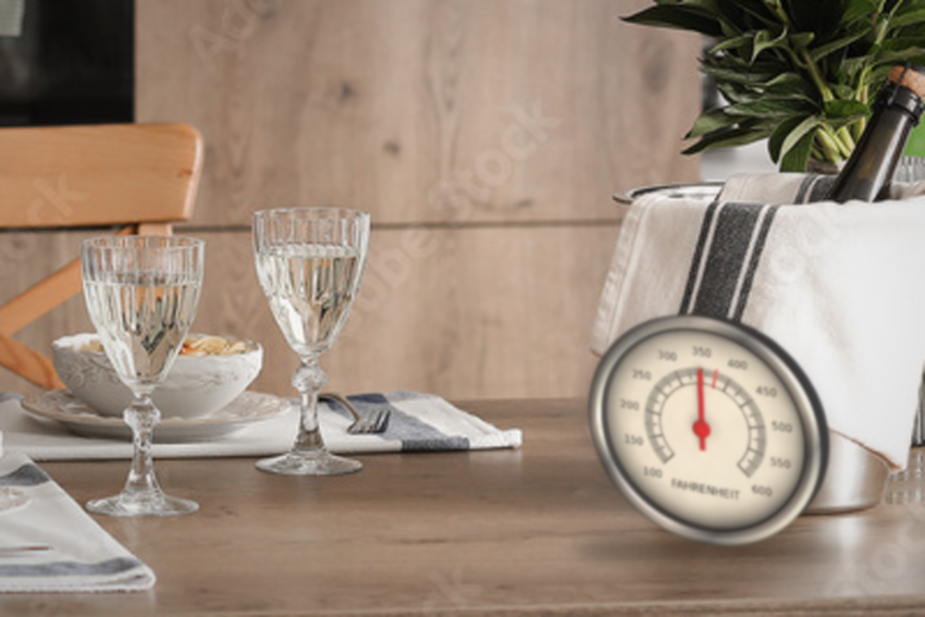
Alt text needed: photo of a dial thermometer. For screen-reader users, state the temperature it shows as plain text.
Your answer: 350 °F
